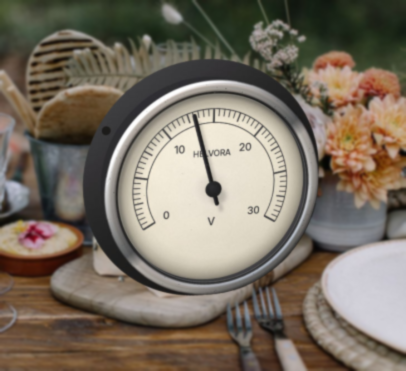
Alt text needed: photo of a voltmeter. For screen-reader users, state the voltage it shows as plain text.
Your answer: 13 V
